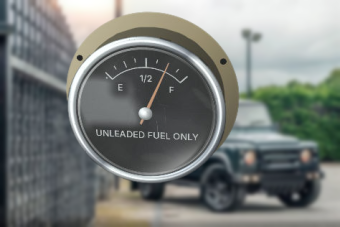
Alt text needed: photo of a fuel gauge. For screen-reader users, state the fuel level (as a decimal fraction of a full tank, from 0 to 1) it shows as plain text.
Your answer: 0.75
